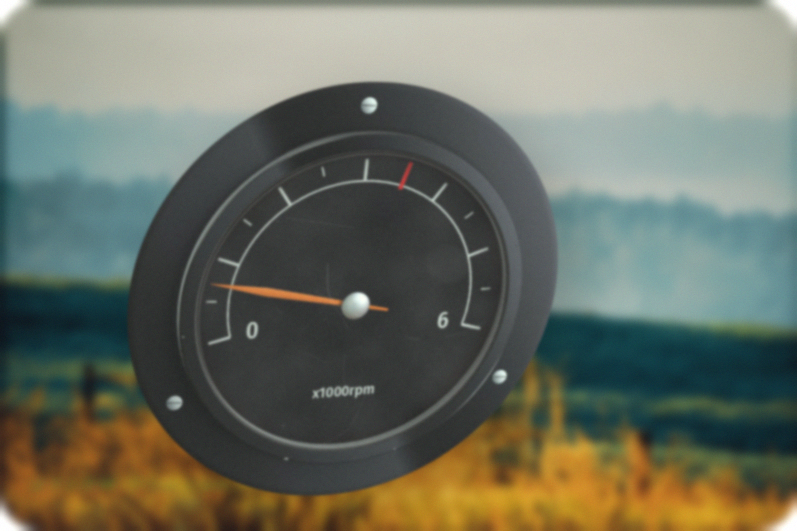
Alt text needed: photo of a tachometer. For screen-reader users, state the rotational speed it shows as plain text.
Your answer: 750 rpm
